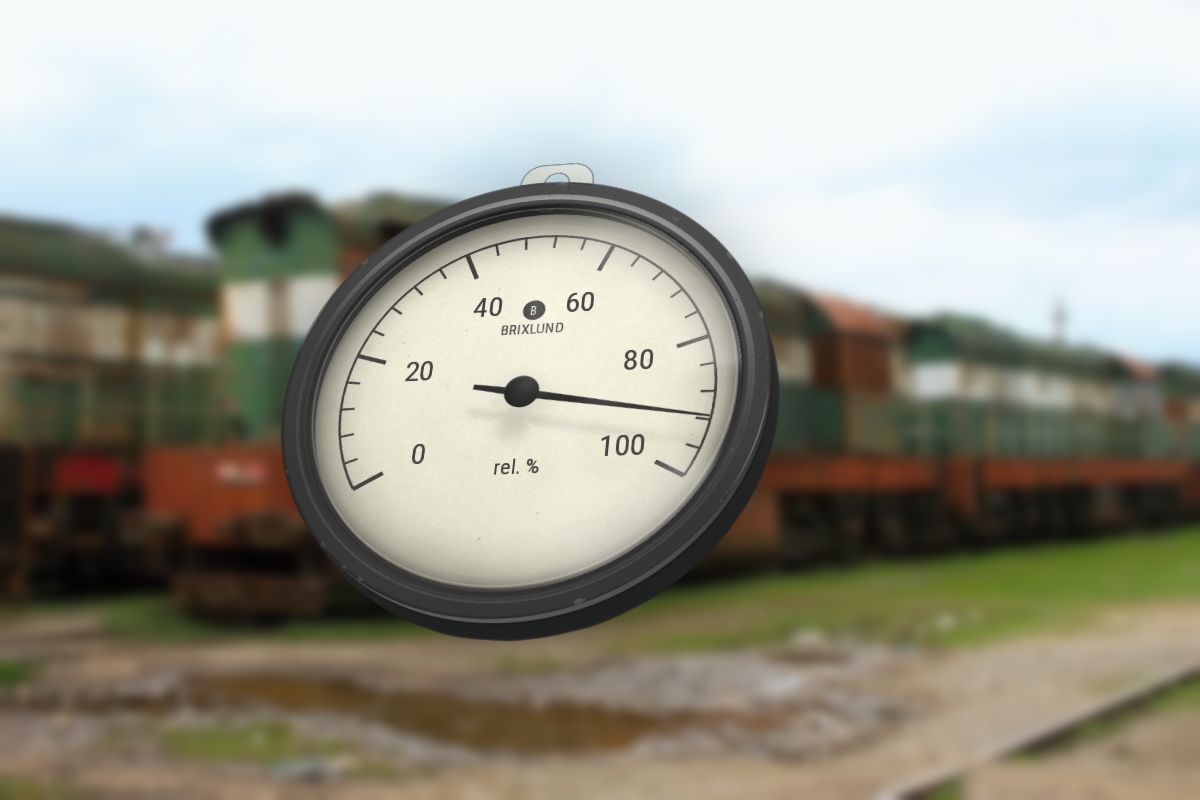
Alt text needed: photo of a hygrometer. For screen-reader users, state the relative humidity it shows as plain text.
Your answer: 92 %
